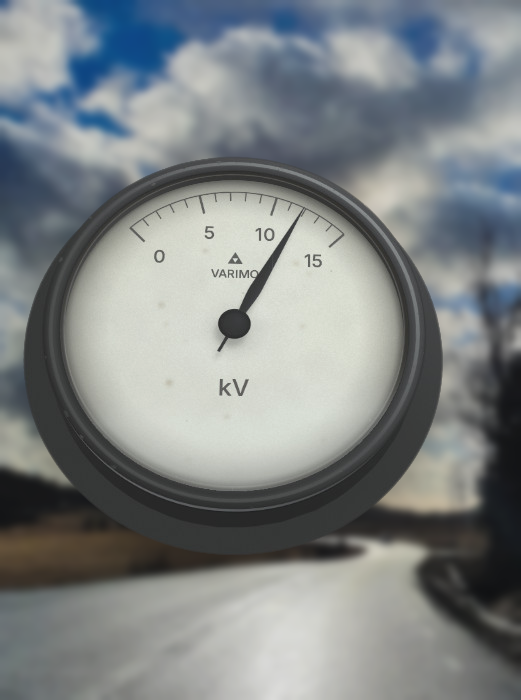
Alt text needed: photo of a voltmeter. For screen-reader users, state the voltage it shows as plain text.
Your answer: 12 kV
